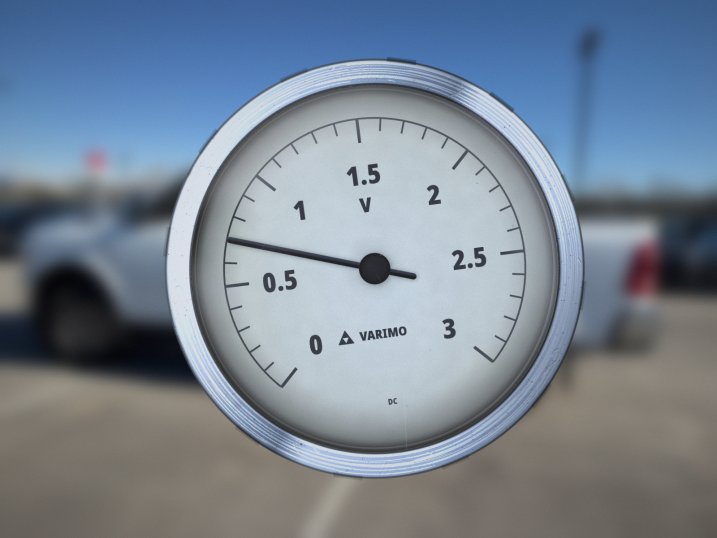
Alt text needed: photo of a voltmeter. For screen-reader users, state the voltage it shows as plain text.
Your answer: 0.7 V
